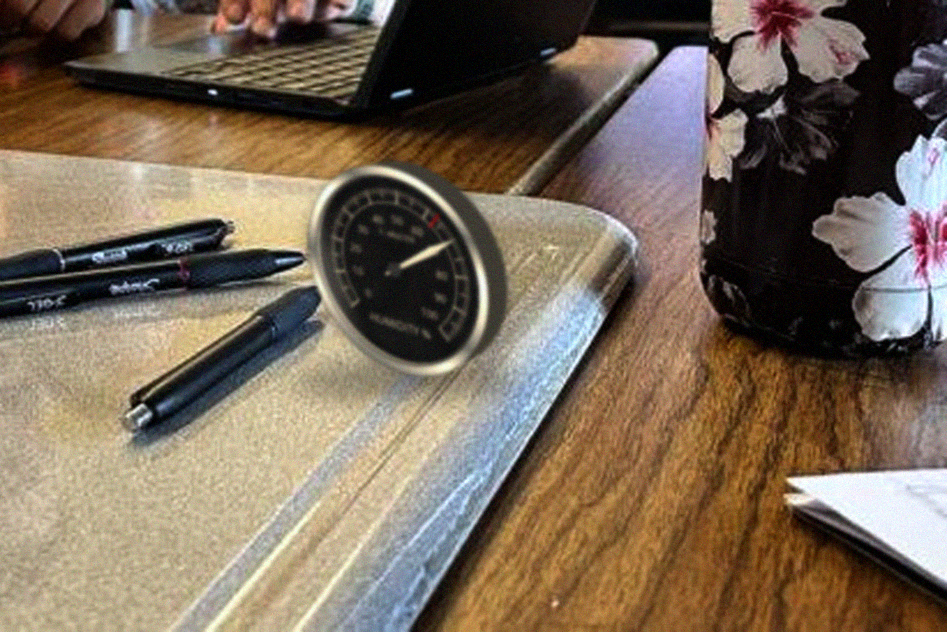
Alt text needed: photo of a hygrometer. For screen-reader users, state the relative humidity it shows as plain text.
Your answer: 70 %
